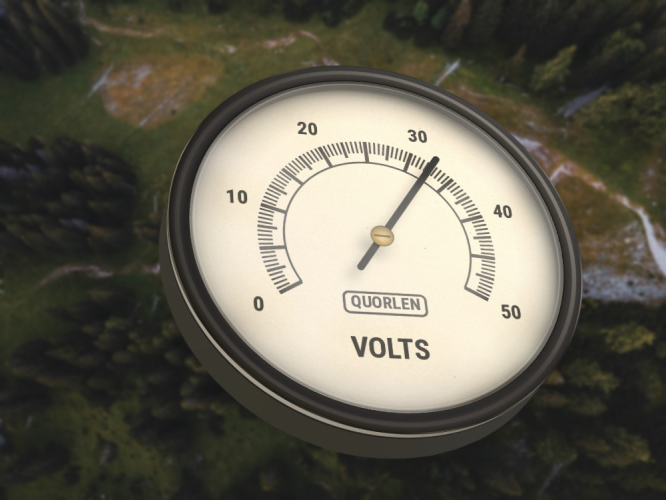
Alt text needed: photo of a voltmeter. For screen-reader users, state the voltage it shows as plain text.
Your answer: 32.5 V
